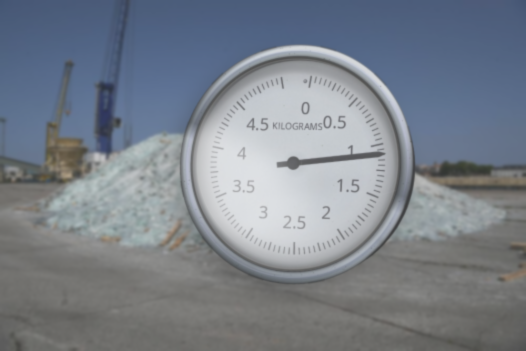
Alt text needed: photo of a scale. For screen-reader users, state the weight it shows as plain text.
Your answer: 1.1 kg
